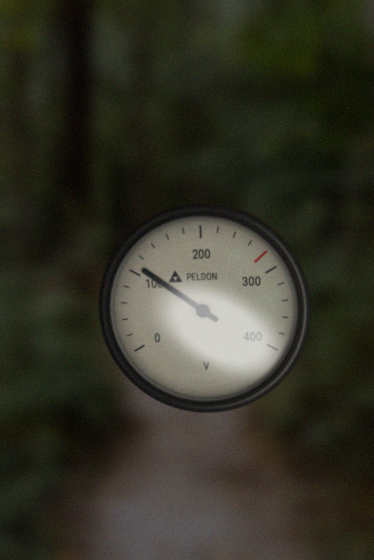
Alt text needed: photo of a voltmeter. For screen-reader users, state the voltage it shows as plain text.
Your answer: 110 V
